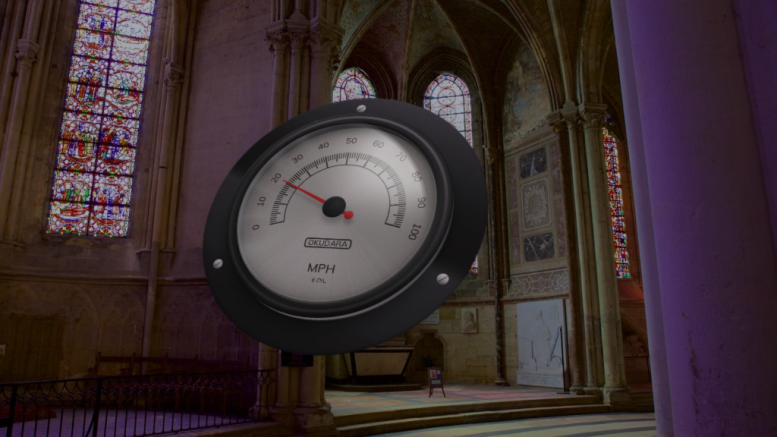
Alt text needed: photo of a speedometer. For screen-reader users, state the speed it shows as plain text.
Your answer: 20 mph
